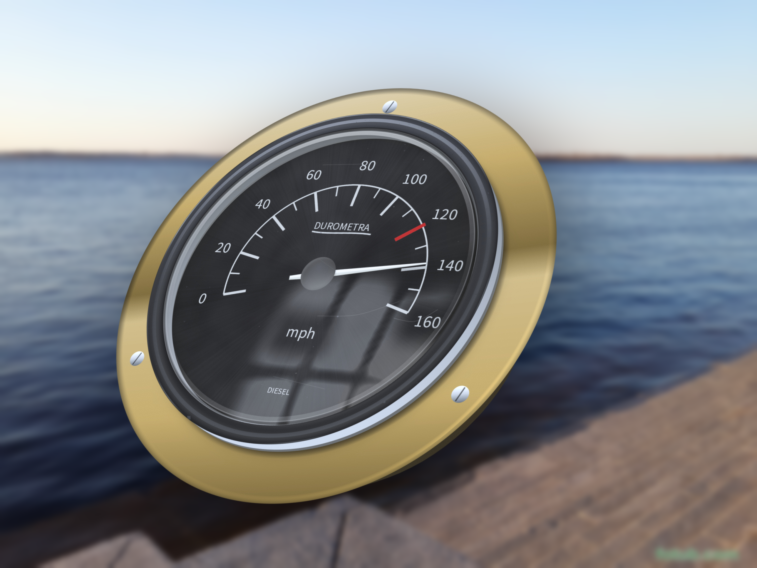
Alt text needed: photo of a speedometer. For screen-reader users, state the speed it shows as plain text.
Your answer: 140 mph
